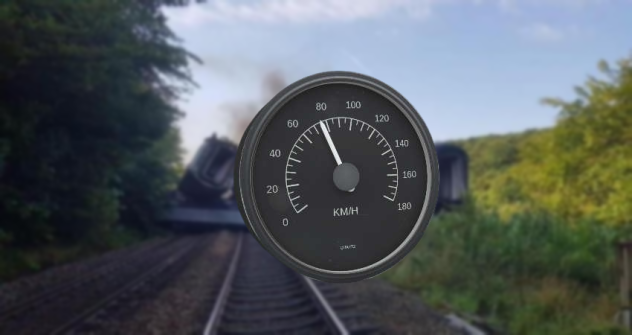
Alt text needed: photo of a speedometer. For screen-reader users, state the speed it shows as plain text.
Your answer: 75 km/h
